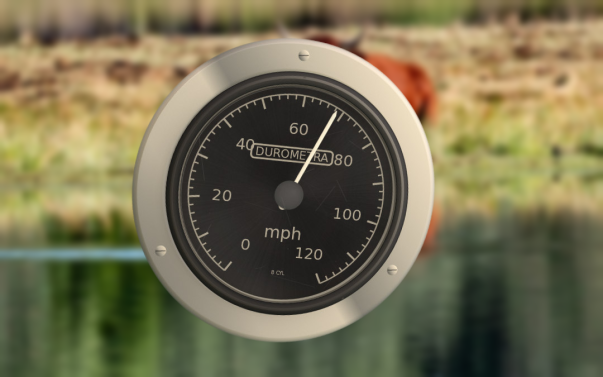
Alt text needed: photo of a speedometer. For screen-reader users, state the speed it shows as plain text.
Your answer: 68 mph
